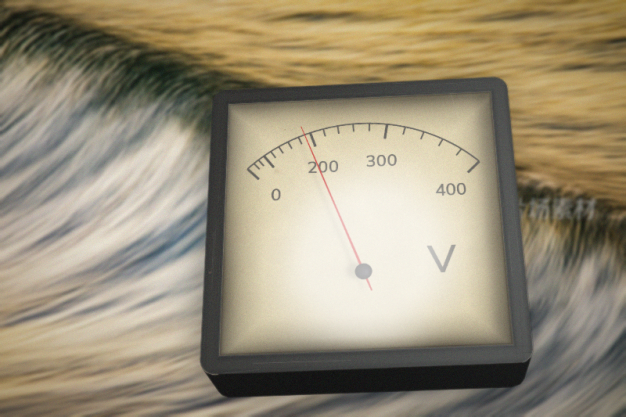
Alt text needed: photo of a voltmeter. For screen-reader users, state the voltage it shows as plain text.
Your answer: 190 V
